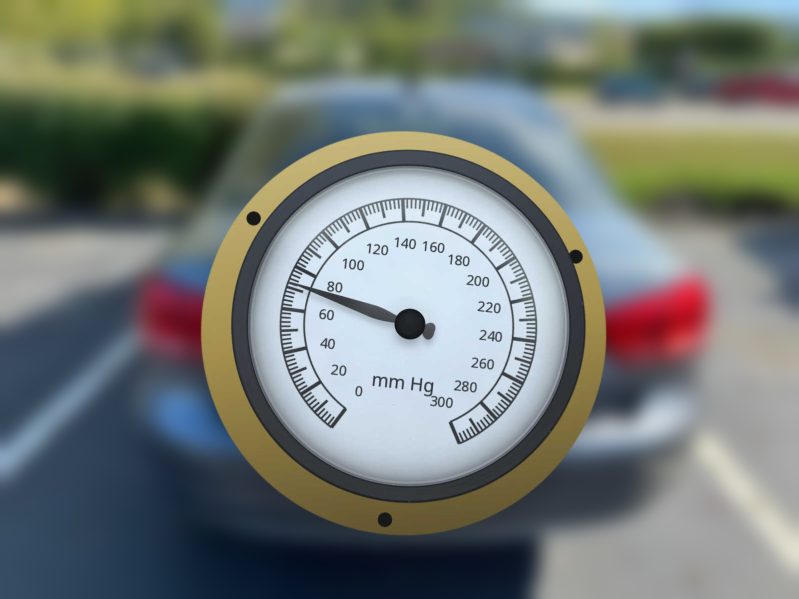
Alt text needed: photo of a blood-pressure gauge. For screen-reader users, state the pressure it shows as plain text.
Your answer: 72 mmHg
